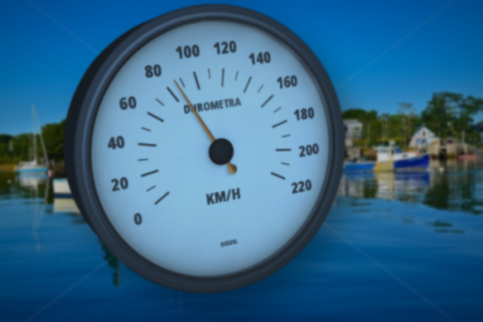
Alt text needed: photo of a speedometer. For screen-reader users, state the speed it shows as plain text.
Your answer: 85 km/h
